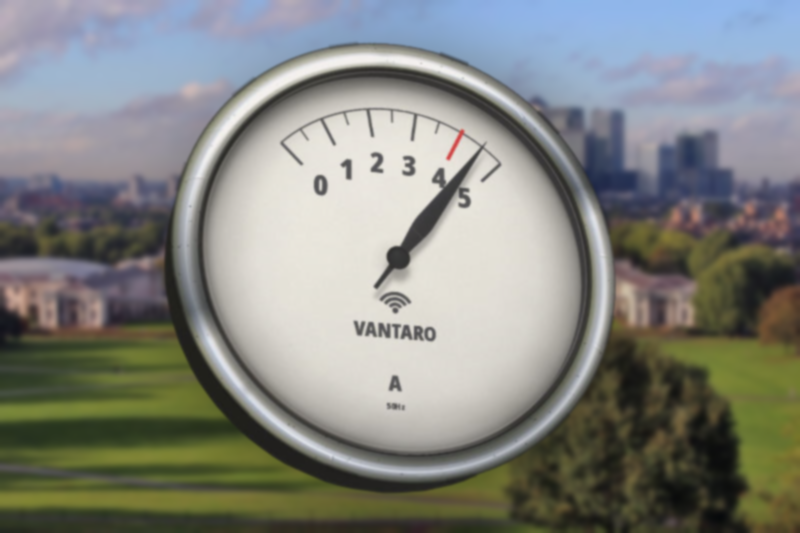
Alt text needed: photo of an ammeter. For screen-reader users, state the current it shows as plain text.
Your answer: 4.5 A
